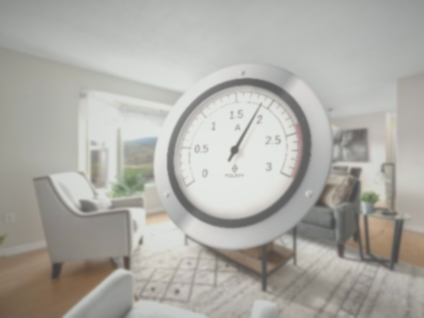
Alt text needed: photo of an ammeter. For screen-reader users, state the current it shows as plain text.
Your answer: 1.9 A
